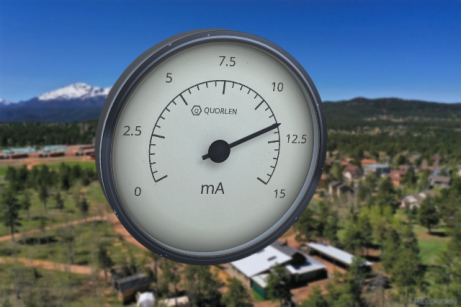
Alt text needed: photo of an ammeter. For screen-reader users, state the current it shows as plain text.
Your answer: 11.5 mA
